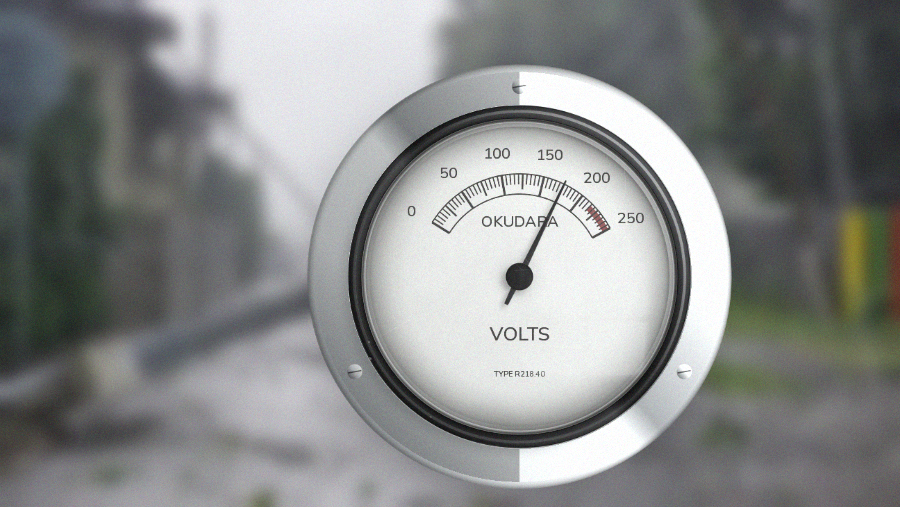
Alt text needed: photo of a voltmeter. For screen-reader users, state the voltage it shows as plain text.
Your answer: 175 V
